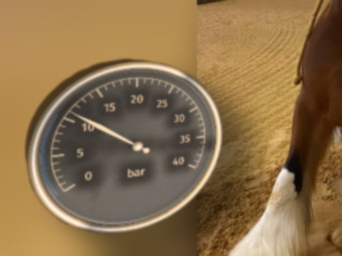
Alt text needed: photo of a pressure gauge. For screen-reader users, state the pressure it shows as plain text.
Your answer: 11 bar
